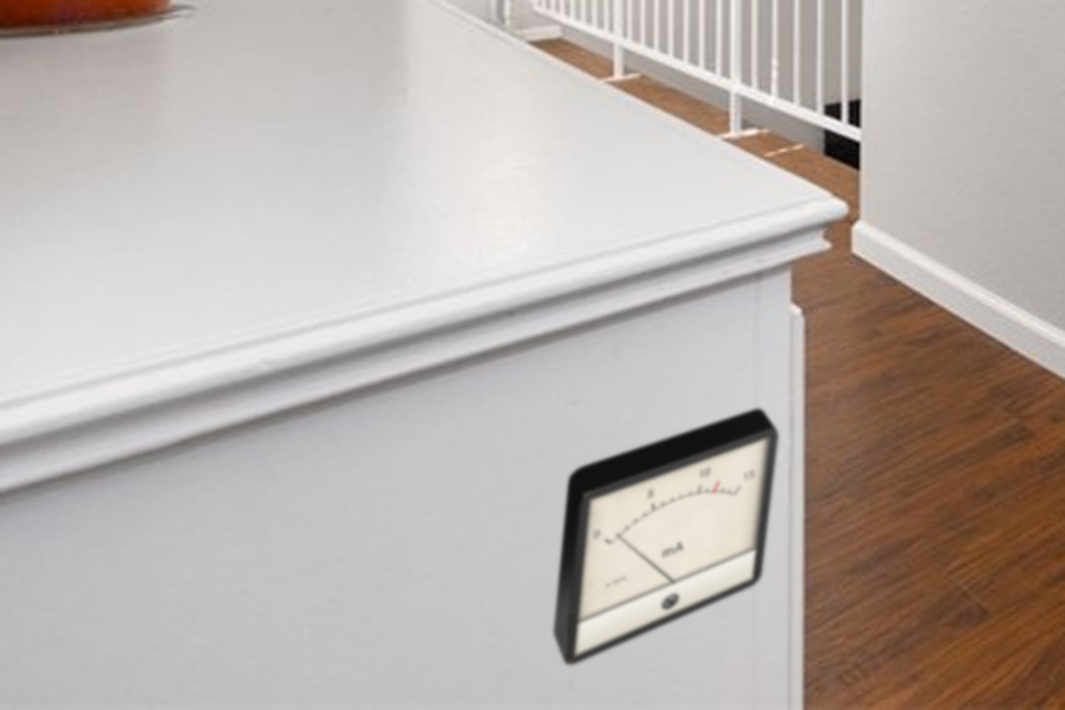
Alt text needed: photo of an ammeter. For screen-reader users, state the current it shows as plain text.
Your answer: 1 mA
